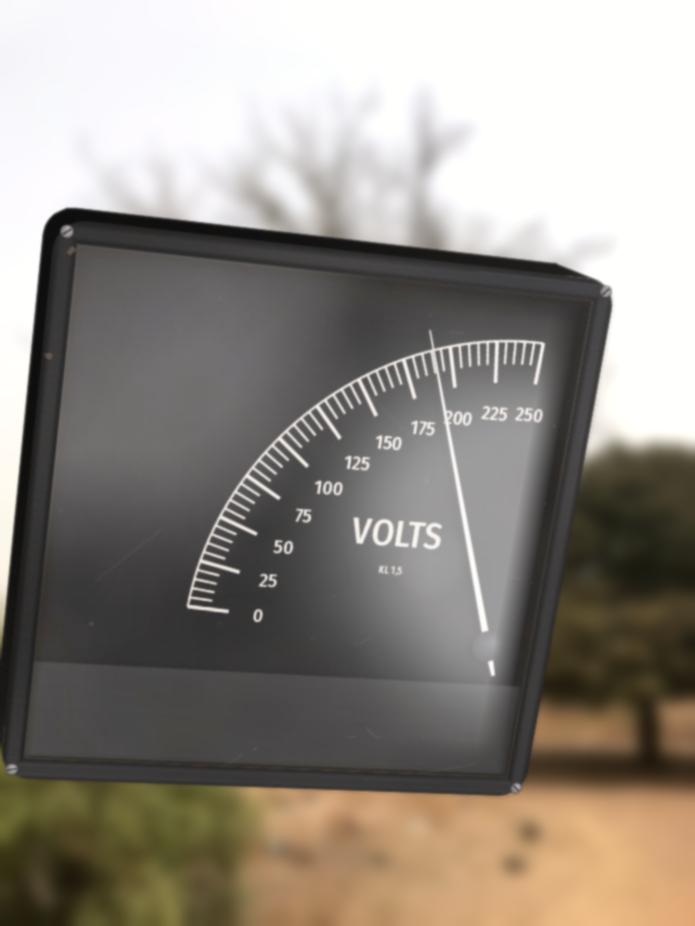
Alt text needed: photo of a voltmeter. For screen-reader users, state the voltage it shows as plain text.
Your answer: 190 V
